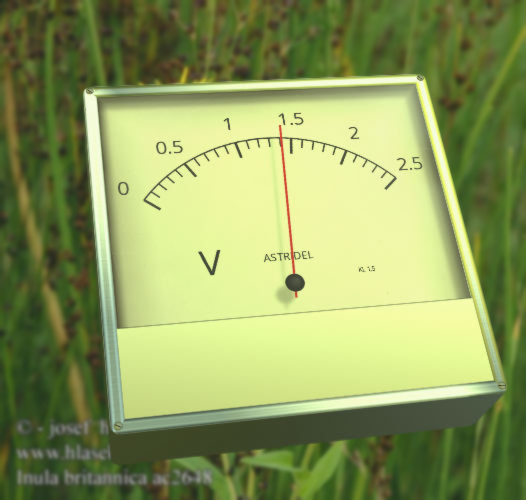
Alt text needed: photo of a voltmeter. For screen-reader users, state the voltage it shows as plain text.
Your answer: 1.4 V
